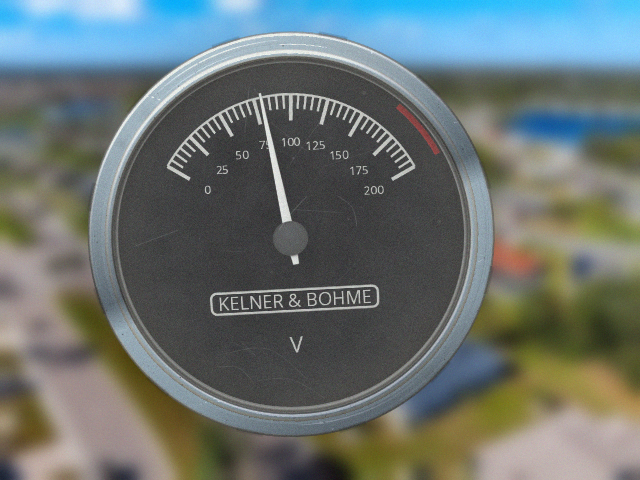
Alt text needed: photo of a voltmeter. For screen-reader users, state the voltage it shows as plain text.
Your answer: 80 V
